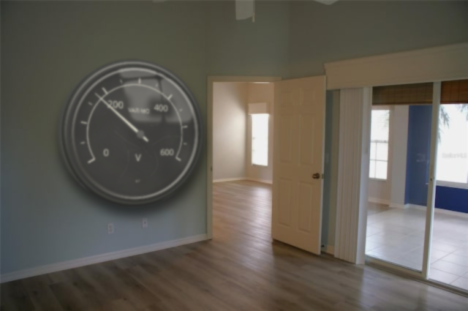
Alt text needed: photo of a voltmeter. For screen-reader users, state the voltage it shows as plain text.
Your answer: 175 V
